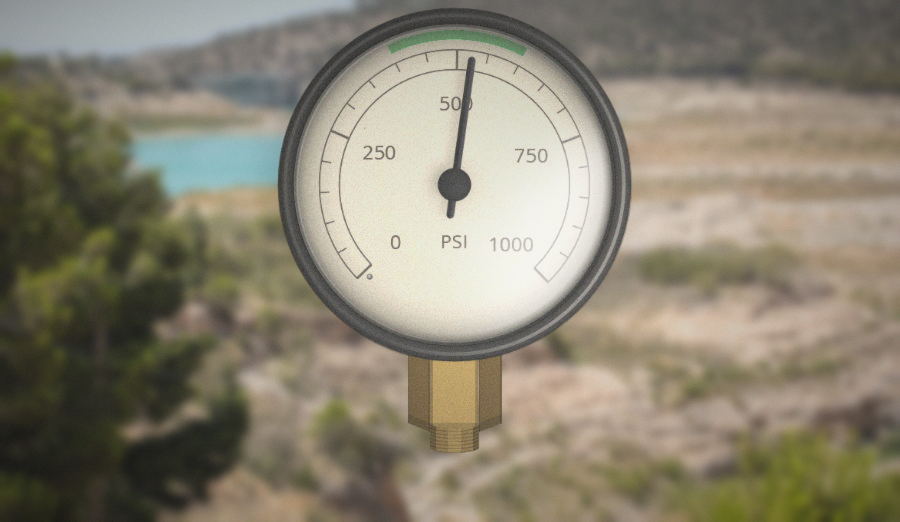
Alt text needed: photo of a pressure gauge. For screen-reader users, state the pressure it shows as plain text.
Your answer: 525 psi
